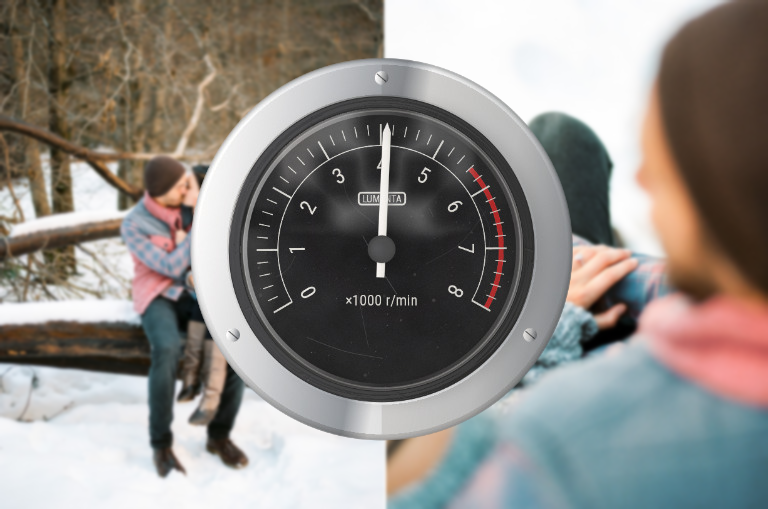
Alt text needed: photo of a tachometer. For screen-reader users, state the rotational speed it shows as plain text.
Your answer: 4100 rpm
